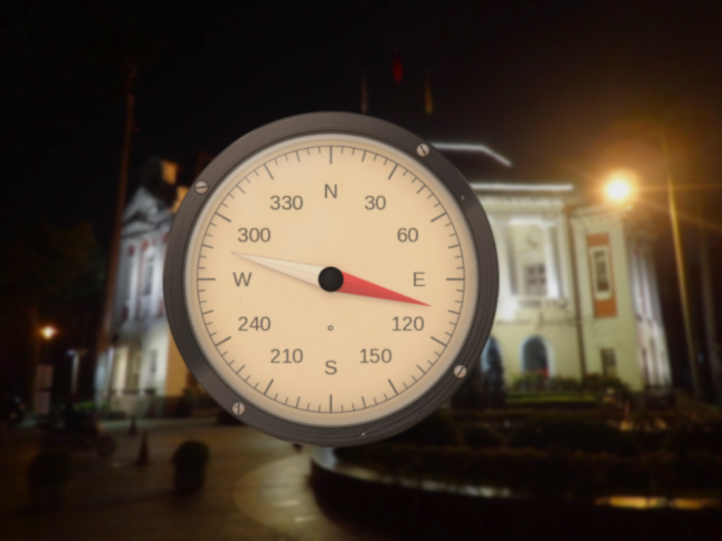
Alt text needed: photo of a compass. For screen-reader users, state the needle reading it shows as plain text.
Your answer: 105 °
